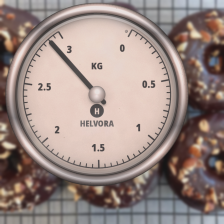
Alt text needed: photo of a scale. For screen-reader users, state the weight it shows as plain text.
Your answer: 2.9 kg
